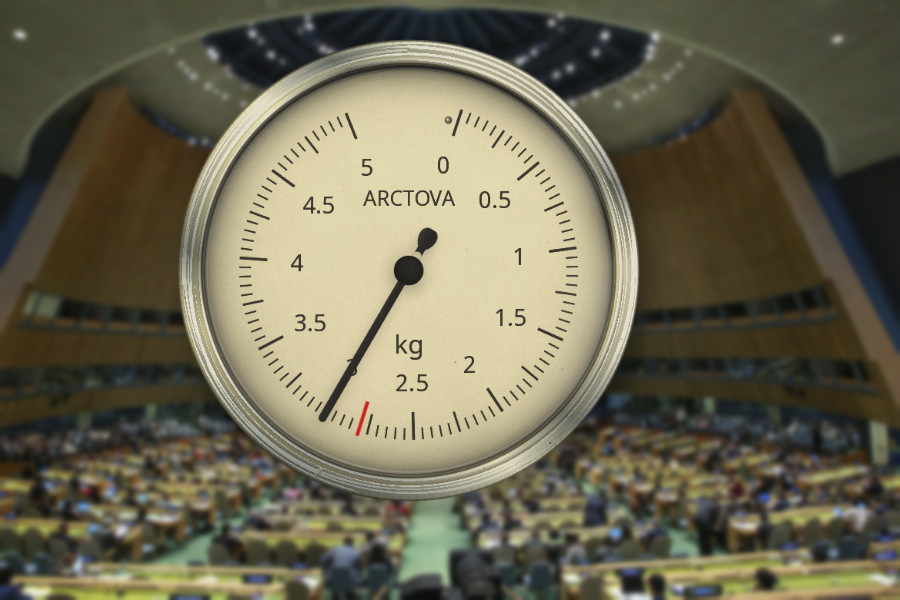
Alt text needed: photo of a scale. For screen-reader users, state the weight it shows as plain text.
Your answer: 3 kg
